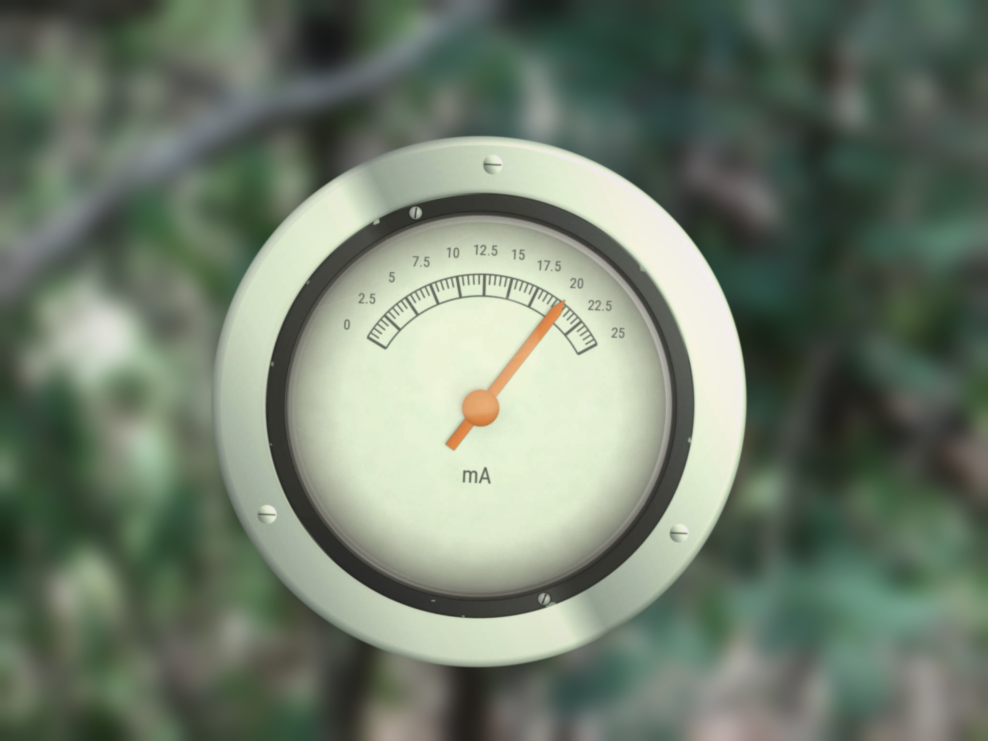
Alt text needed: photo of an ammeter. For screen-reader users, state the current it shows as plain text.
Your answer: 20 mA
